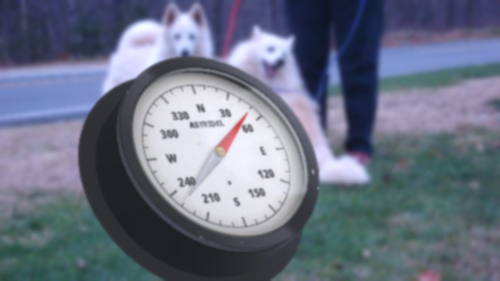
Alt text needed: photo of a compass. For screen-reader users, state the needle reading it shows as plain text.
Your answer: 50 °
